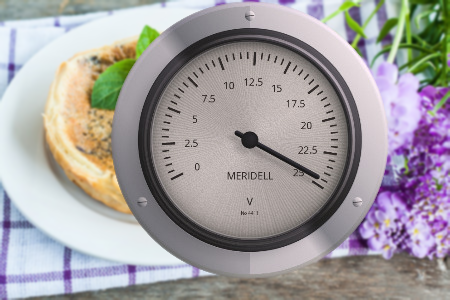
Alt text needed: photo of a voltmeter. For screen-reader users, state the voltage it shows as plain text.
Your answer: 24.5 V
